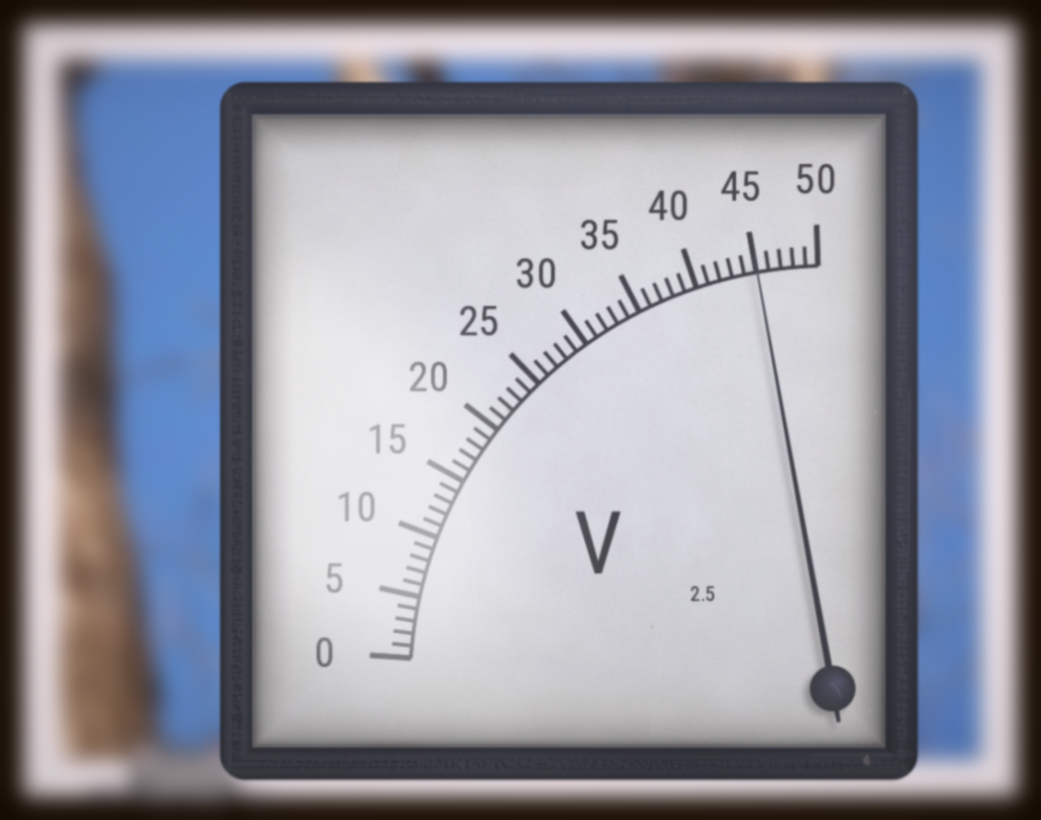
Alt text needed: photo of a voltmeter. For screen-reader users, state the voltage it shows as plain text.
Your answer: 45 V
